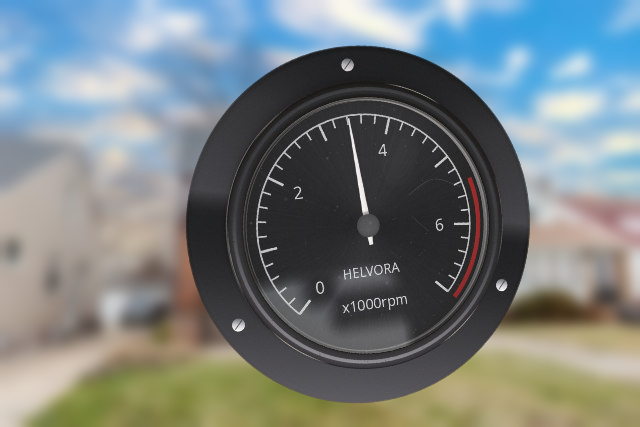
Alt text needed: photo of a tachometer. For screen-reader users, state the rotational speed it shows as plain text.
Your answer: 3400 rpm
